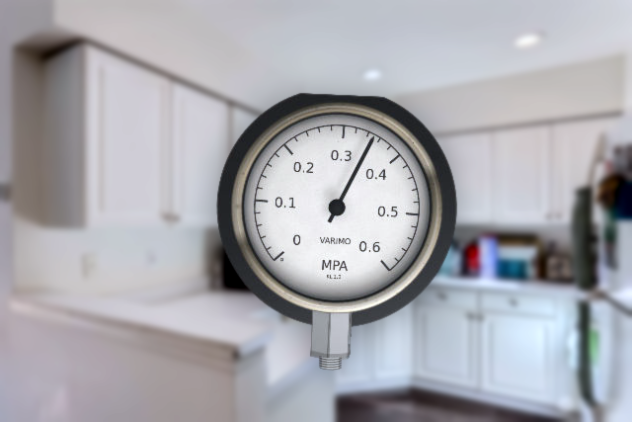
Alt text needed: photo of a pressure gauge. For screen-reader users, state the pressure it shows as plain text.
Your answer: 0.35 MPa
